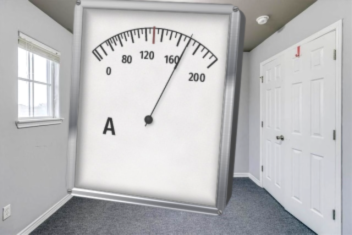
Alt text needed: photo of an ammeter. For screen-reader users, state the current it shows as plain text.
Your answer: 170 A
